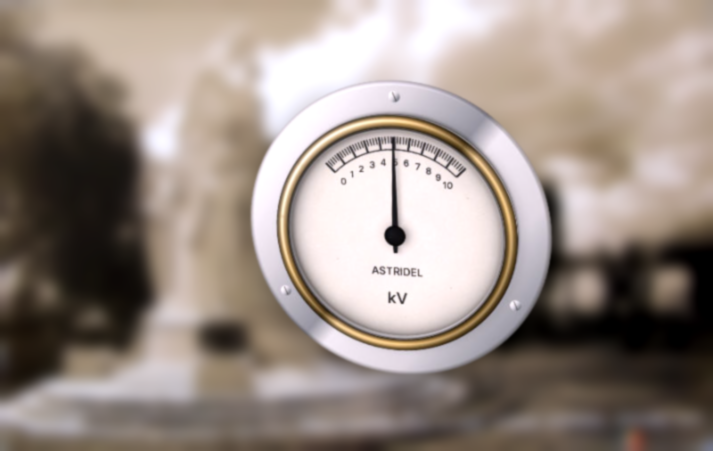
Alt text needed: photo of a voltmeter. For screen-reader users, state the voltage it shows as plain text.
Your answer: 5 kV
